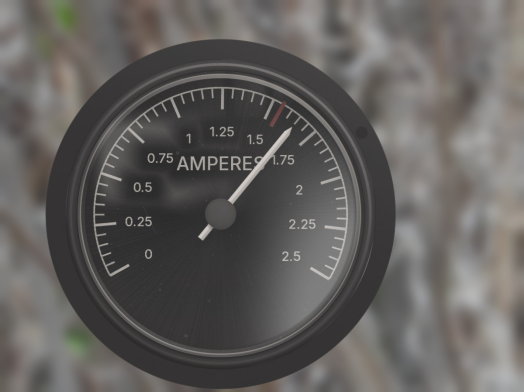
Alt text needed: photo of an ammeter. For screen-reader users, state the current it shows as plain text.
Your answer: 1.65 A
